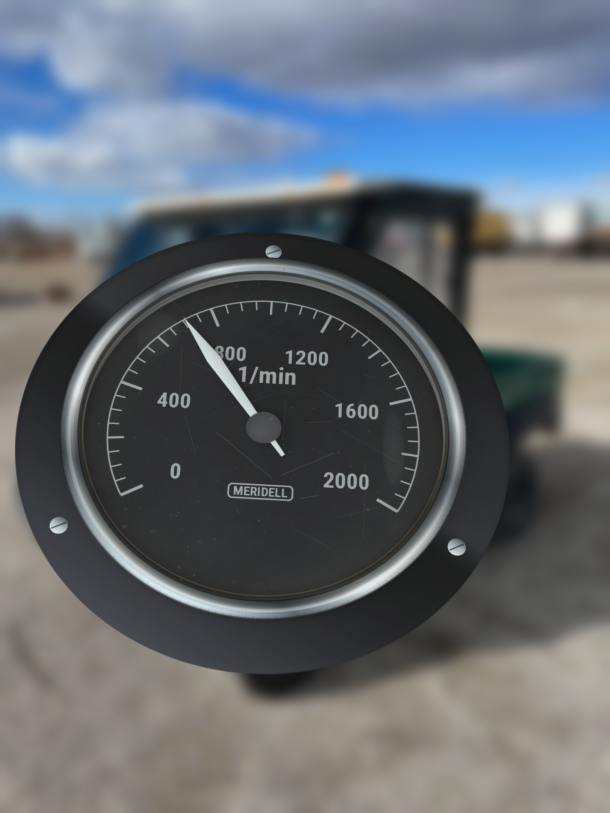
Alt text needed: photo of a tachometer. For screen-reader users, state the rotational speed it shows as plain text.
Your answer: 700 rpm
